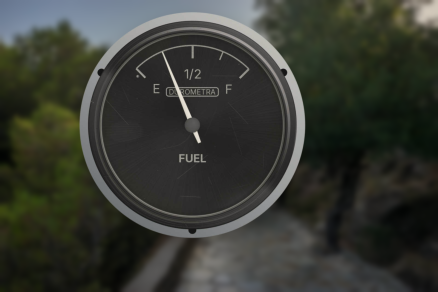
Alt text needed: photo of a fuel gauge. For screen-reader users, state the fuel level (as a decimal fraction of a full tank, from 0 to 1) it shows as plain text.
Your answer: 0.25
